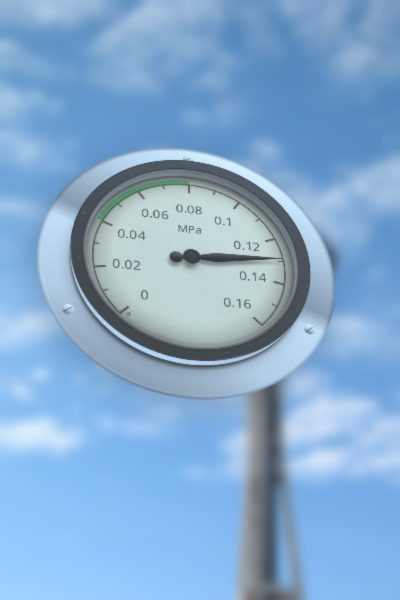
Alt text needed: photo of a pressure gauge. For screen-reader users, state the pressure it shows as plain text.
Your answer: 0.13 MPa
